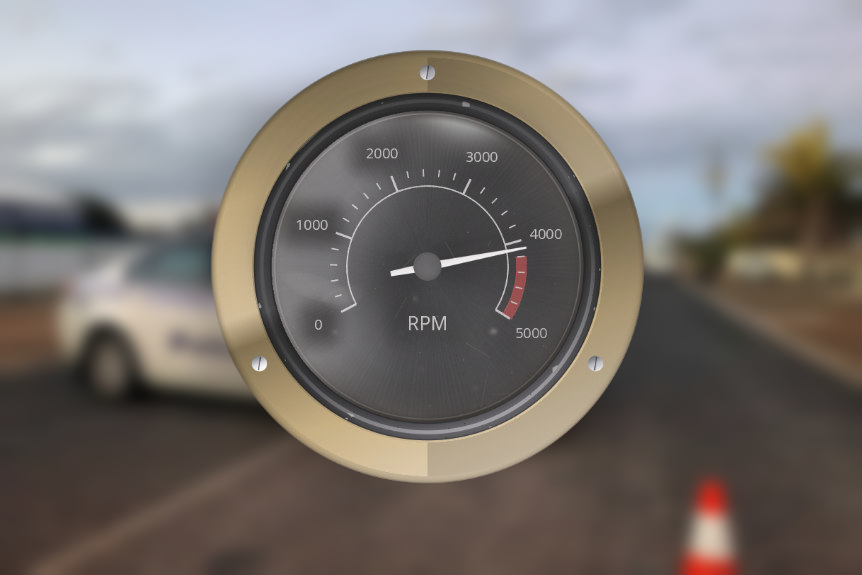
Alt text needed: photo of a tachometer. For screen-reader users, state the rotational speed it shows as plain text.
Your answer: 4100 rpm
